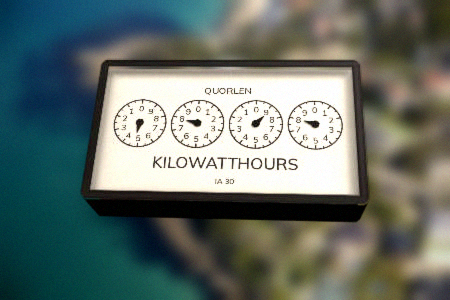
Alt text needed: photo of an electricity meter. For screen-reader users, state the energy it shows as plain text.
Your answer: 4788 kWh
